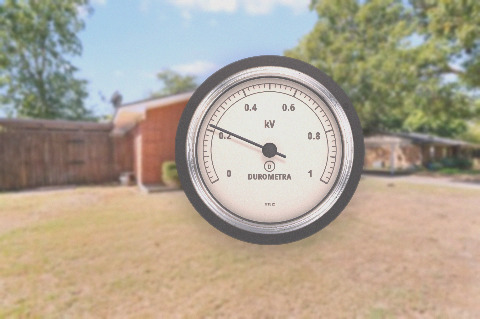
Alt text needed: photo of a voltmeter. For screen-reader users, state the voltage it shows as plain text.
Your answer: 0.22 kV
